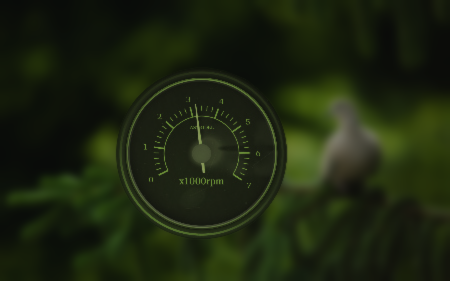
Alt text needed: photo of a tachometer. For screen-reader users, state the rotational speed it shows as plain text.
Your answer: 3200 rpm
